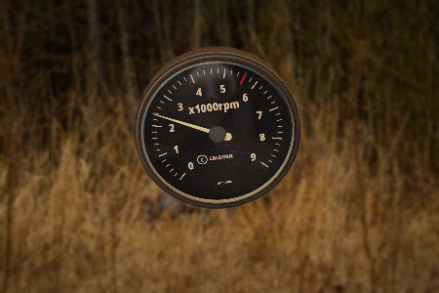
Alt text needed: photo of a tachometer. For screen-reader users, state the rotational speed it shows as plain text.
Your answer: 2400 rpm
